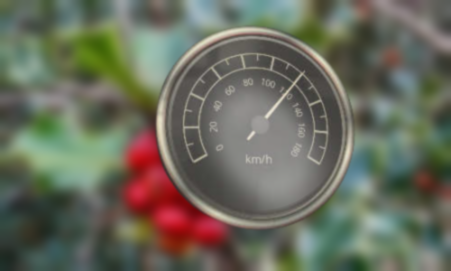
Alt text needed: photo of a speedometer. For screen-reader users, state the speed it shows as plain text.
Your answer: 120 km/h
